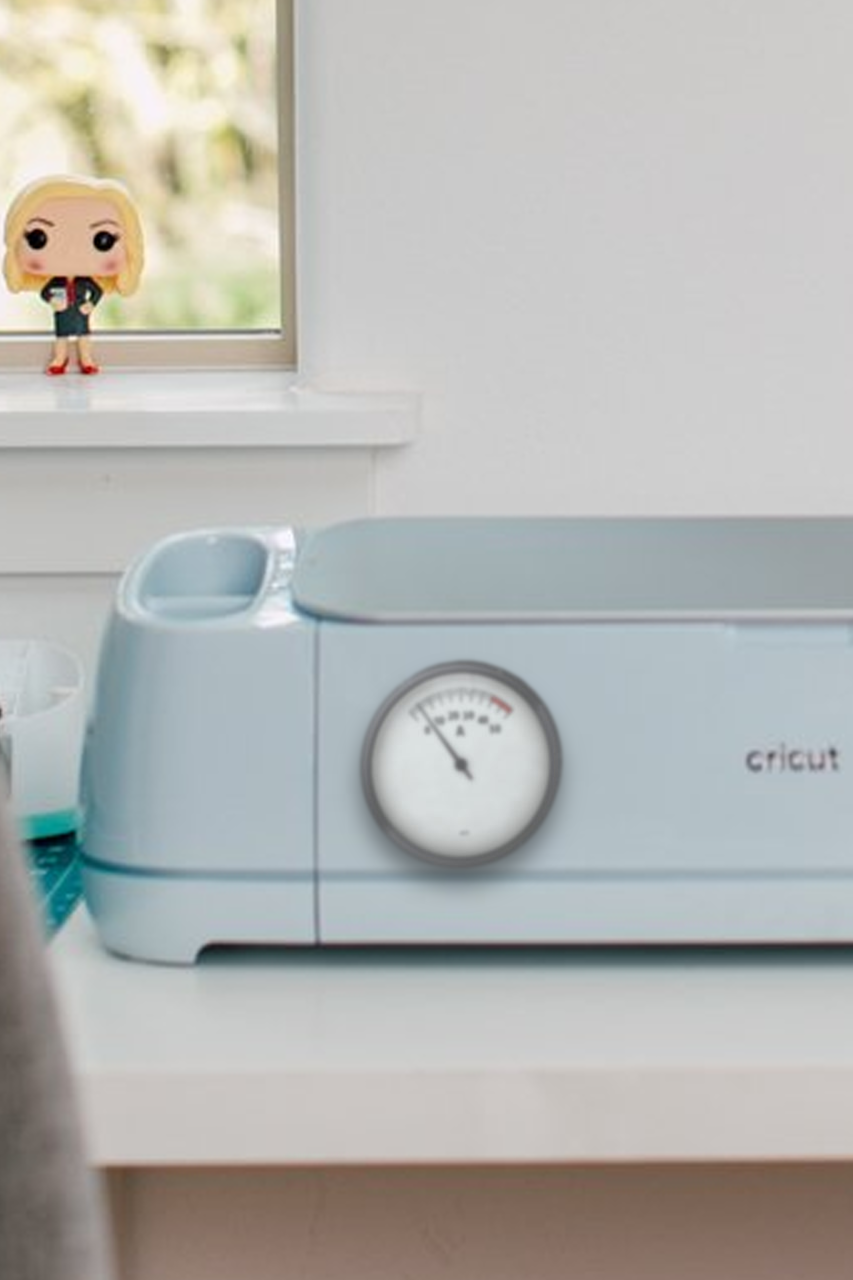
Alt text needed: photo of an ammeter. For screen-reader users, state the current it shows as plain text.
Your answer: 5 A
